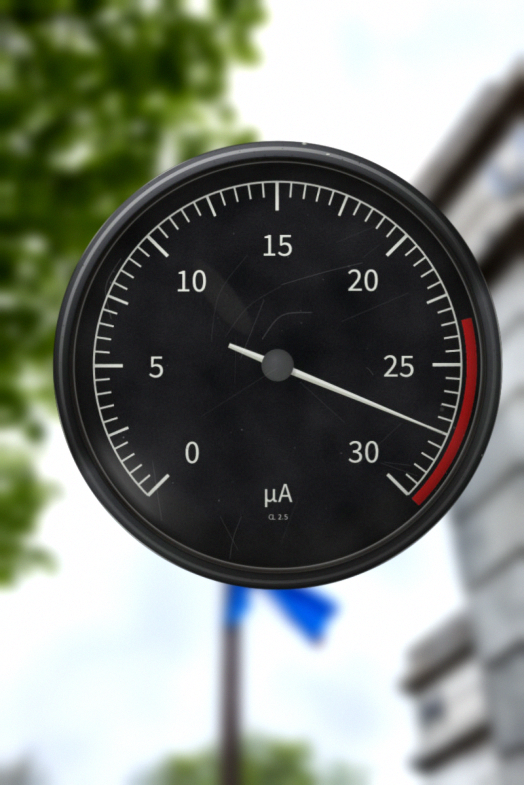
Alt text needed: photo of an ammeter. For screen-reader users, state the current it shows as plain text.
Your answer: 27.5 µA
